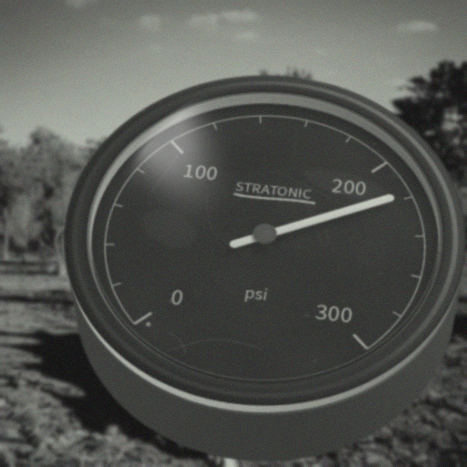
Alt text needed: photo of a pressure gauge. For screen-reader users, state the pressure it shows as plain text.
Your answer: 220 psi
